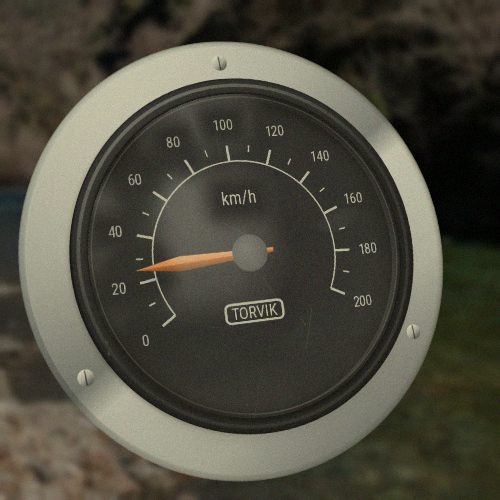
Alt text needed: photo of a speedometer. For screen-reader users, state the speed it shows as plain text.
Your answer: 25 km/h
